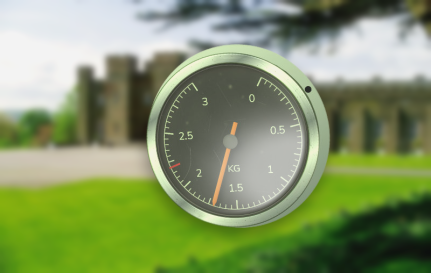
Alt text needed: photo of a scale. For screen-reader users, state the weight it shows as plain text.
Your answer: 1.7 kg
